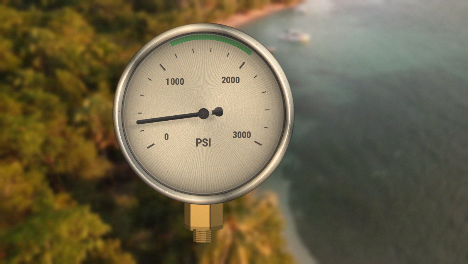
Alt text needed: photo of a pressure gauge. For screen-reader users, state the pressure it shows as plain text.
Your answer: 300 psi
